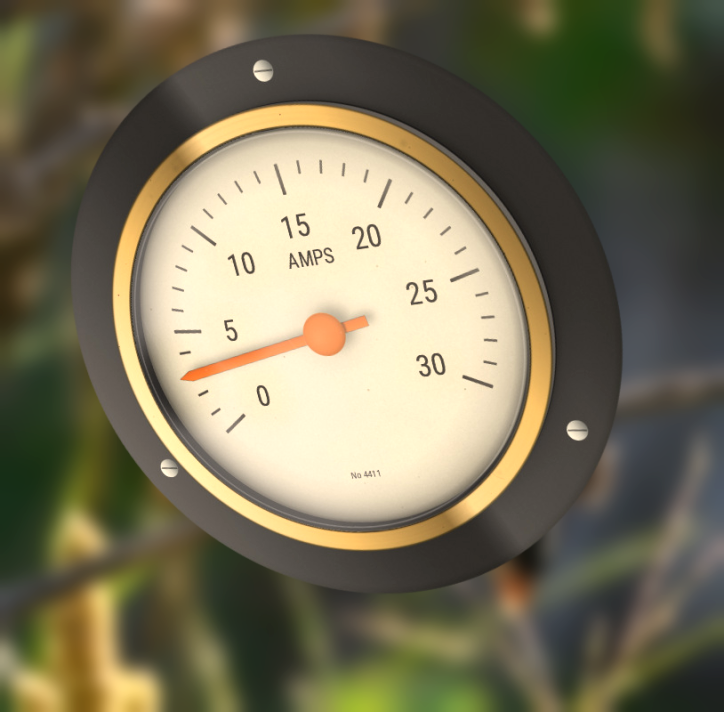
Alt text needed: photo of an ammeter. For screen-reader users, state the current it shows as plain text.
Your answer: 3 A
